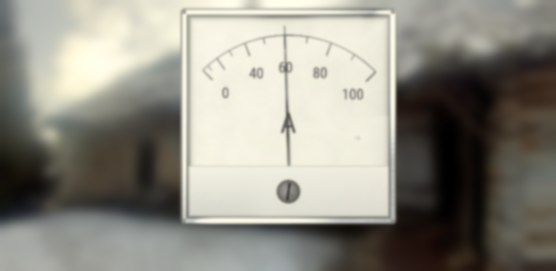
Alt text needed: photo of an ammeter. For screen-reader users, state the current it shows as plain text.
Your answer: 60 A
